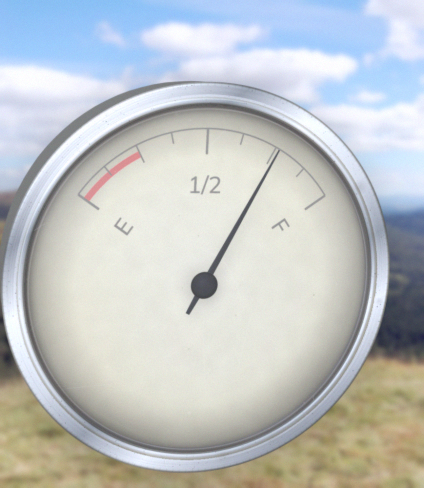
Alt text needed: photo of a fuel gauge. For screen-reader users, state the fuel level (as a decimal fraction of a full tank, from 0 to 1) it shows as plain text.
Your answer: 0.75
